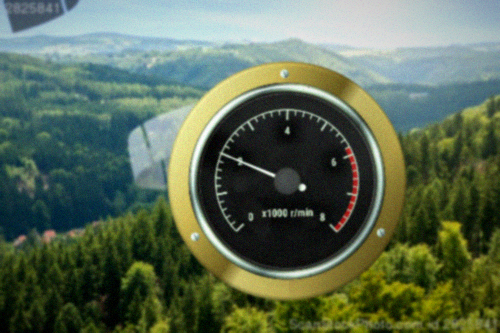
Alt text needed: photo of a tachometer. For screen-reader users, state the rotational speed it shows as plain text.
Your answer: 2000 rpm
